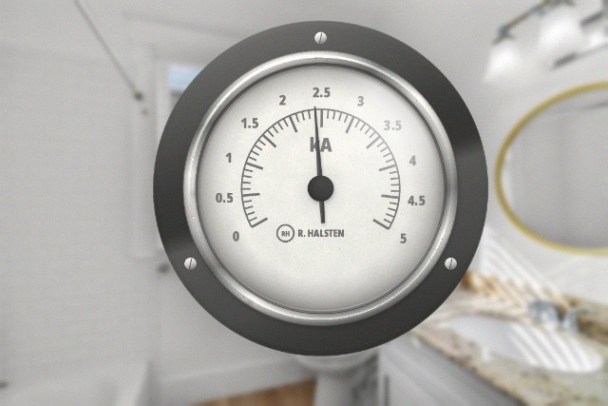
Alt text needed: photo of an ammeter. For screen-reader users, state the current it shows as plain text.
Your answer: 2.4 kA
